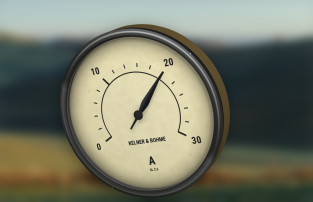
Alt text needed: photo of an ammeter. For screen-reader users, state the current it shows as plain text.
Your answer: 20 A
